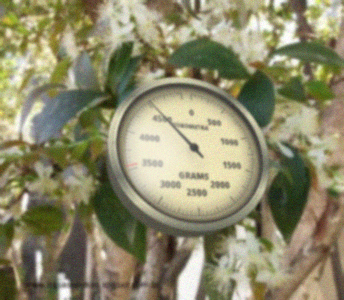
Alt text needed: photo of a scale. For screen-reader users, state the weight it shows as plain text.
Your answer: 4500 g
